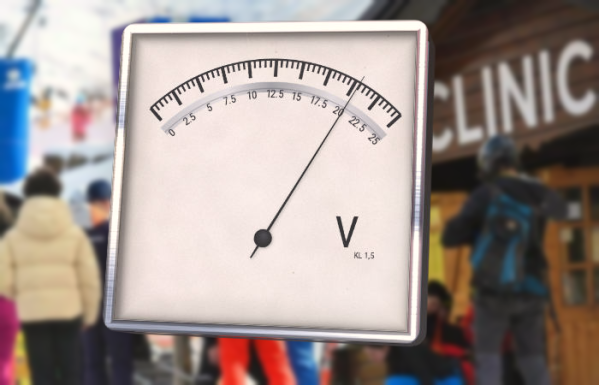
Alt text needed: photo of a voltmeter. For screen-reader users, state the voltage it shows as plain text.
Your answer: 20.5 V
